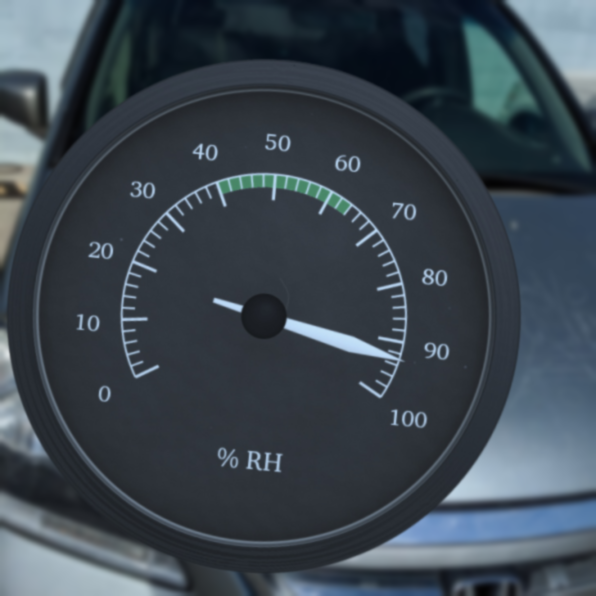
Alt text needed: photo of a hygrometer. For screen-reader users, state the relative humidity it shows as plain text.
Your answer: 93 %
